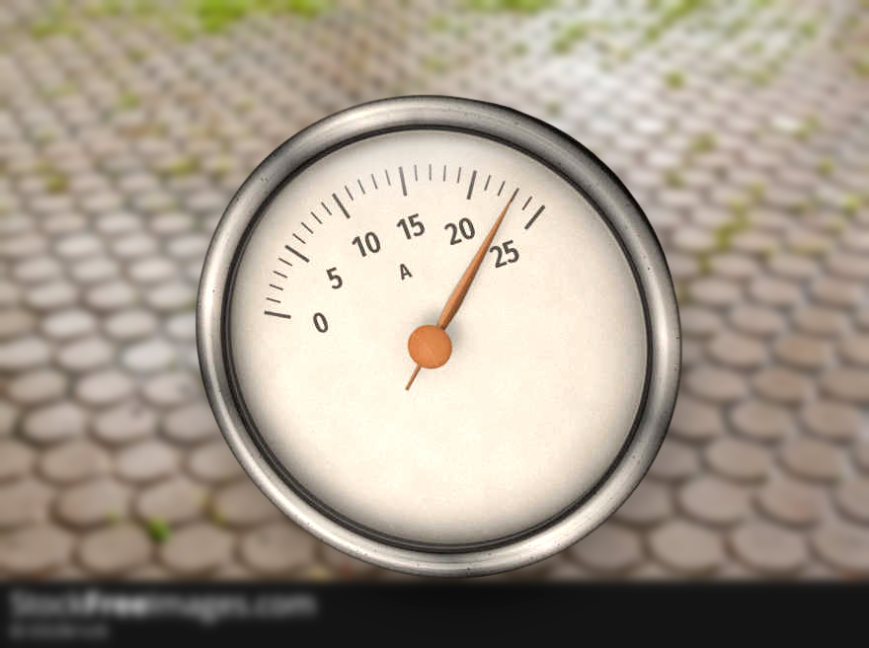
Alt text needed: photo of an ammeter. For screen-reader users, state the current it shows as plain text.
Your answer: 23 A
